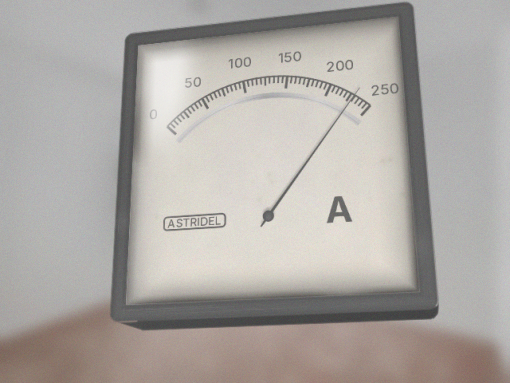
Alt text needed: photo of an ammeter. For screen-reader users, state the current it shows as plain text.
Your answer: 230 A
